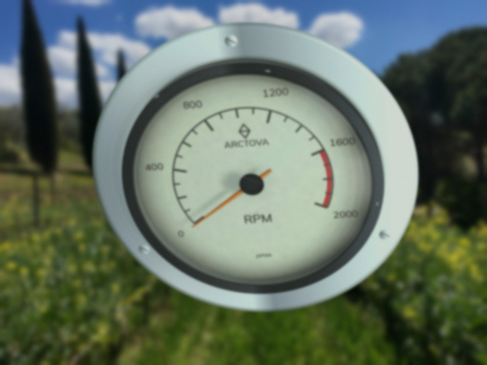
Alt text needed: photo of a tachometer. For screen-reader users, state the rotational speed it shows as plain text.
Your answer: 0 rpm
